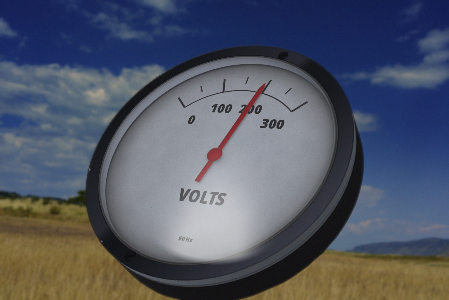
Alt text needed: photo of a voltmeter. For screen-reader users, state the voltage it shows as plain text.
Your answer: 200 V
